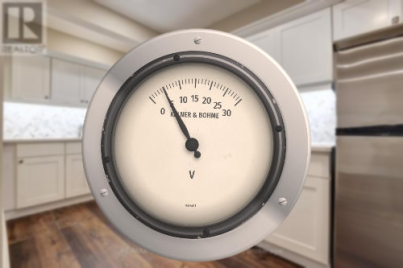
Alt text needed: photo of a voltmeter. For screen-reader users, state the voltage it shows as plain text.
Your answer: 5 V
